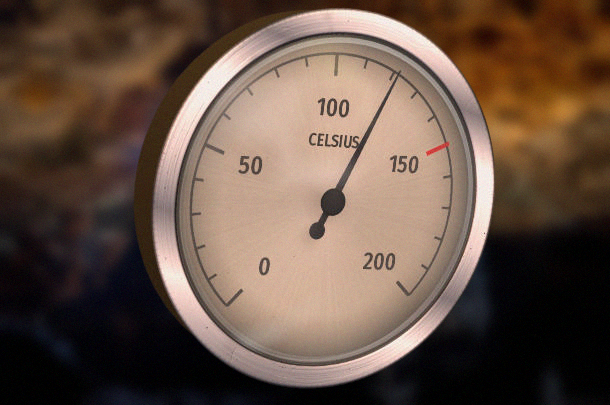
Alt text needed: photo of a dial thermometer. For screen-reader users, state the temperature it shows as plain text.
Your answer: 120 °C
